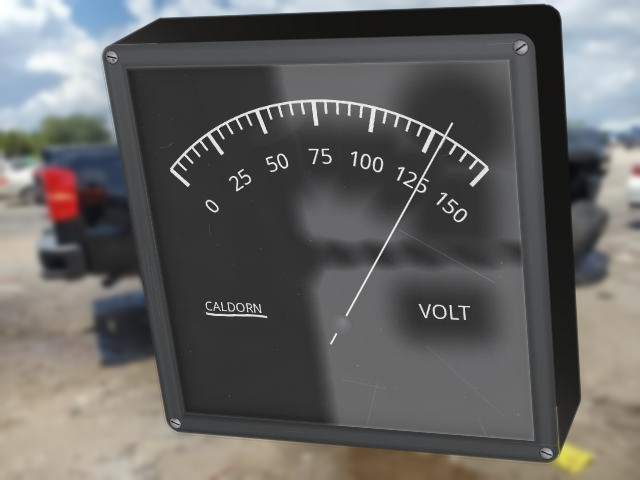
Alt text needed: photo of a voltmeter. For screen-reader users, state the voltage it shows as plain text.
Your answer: 130 V
